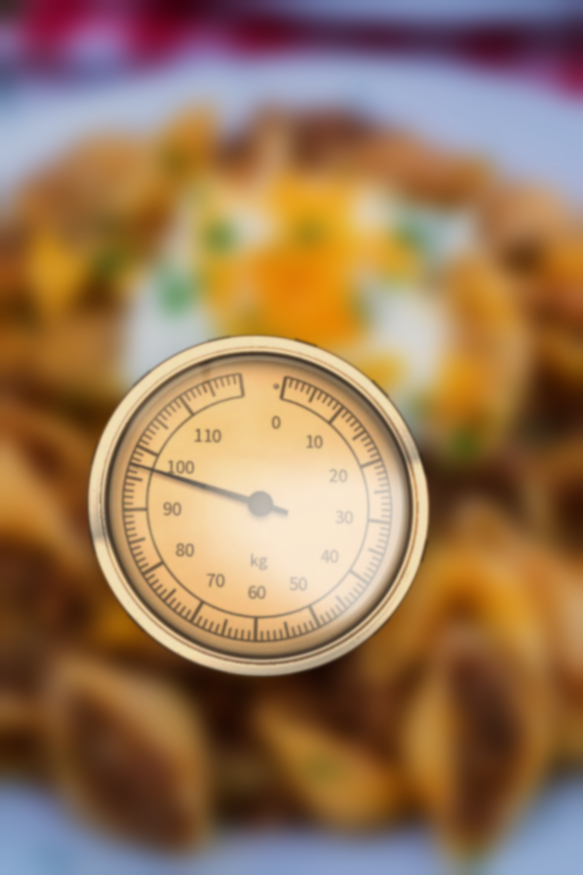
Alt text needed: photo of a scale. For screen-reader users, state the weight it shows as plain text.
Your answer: 97 kg
